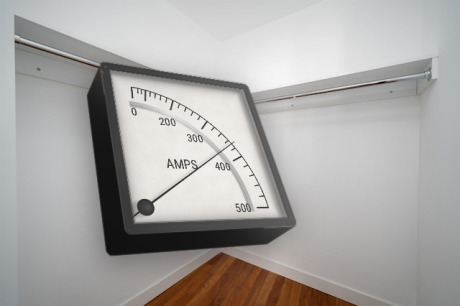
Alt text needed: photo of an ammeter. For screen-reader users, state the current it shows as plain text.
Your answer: 370 A
